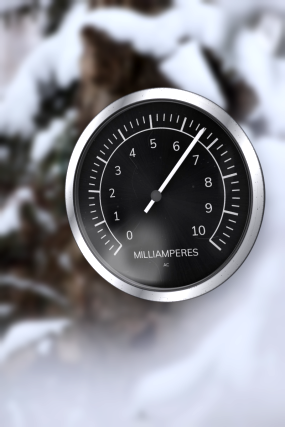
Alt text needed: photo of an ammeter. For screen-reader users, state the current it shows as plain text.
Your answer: 6.6 mA
